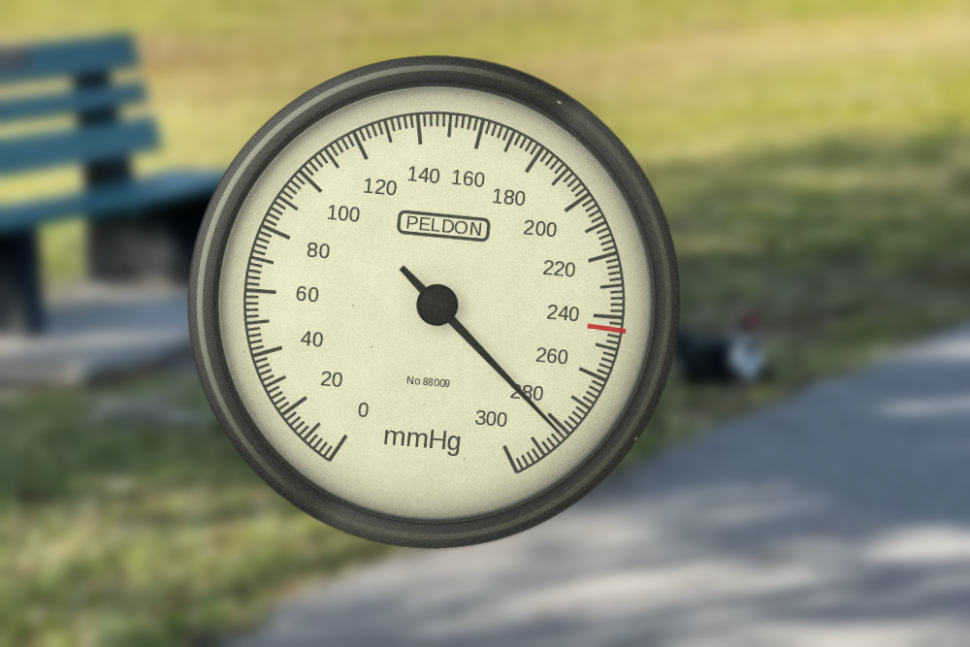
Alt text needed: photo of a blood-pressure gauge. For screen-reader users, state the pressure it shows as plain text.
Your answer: 282 mmHg
